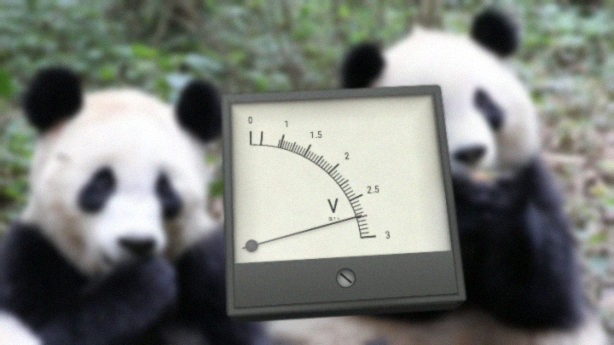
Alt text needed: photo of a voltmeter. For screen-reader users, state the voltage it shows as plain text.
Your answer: 2.75 V
